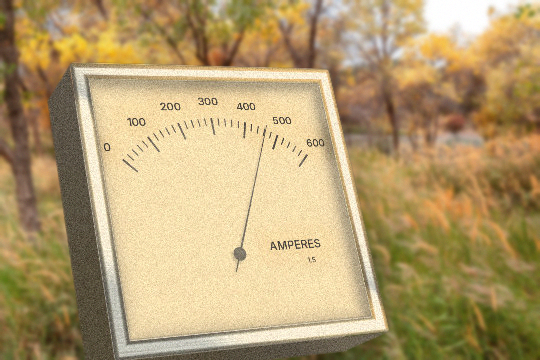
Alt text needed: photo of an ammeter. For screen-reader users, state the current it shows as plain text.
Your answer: 460 A
